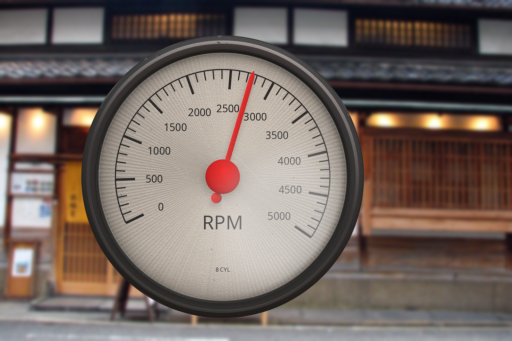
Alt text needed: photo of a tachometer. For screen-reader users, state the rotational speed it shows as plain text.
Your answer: 2750 rpm
